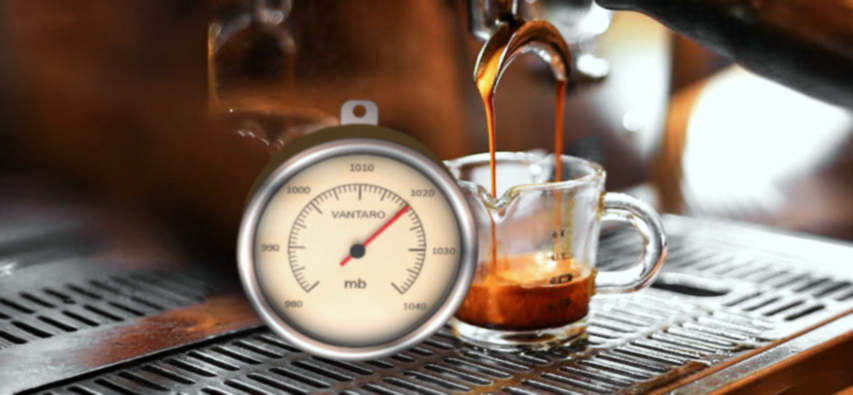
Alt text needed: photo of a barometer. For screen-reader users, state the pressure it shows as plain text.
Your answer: 1020 mbar
